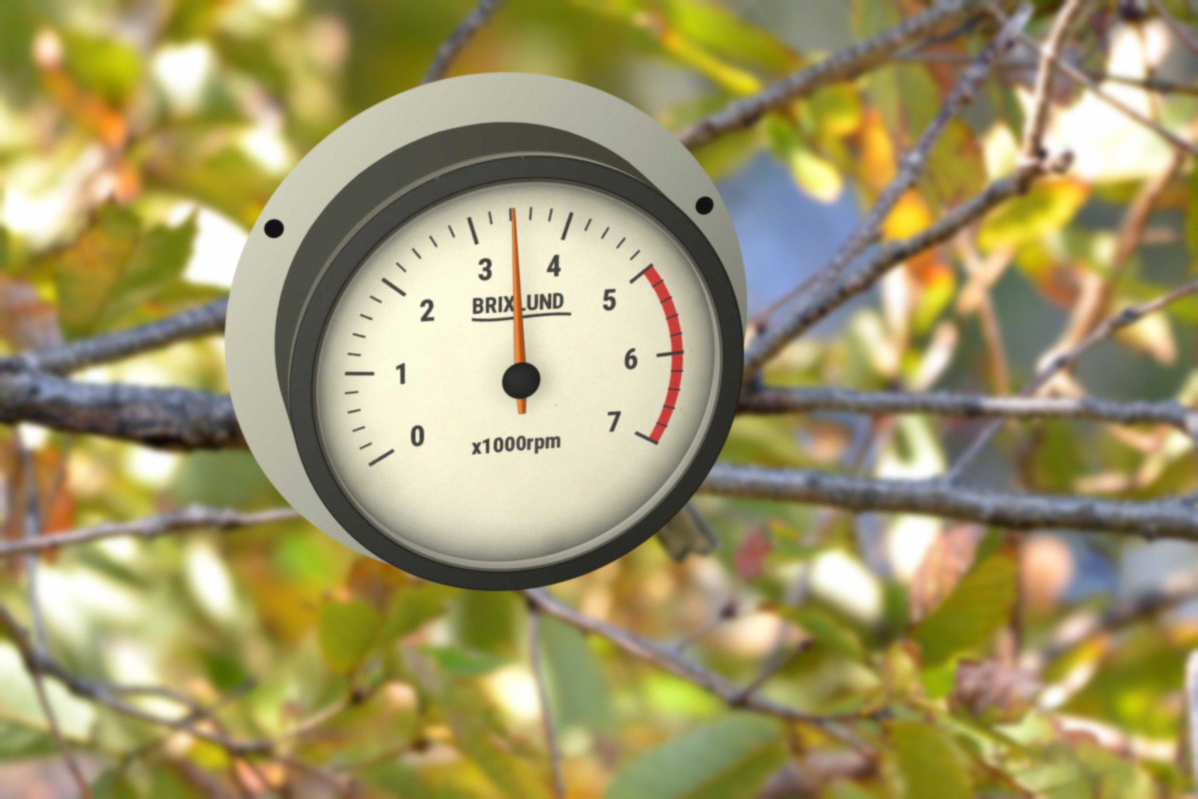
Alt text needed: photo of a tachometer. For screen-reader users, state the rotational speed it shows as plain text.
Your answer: 3400 rpm
